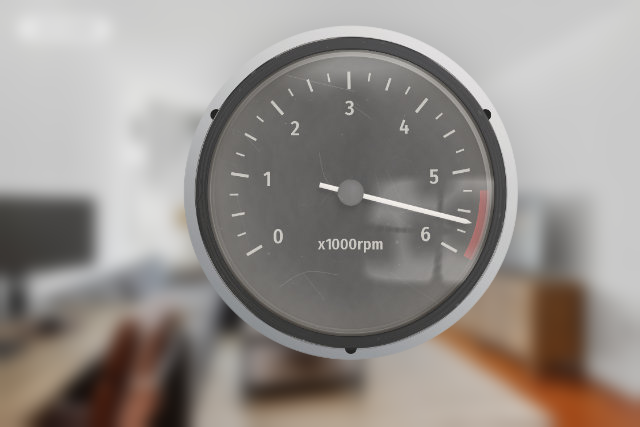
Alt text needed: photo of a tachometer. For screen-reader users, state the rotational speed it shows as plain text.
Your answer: 5625 rpm
